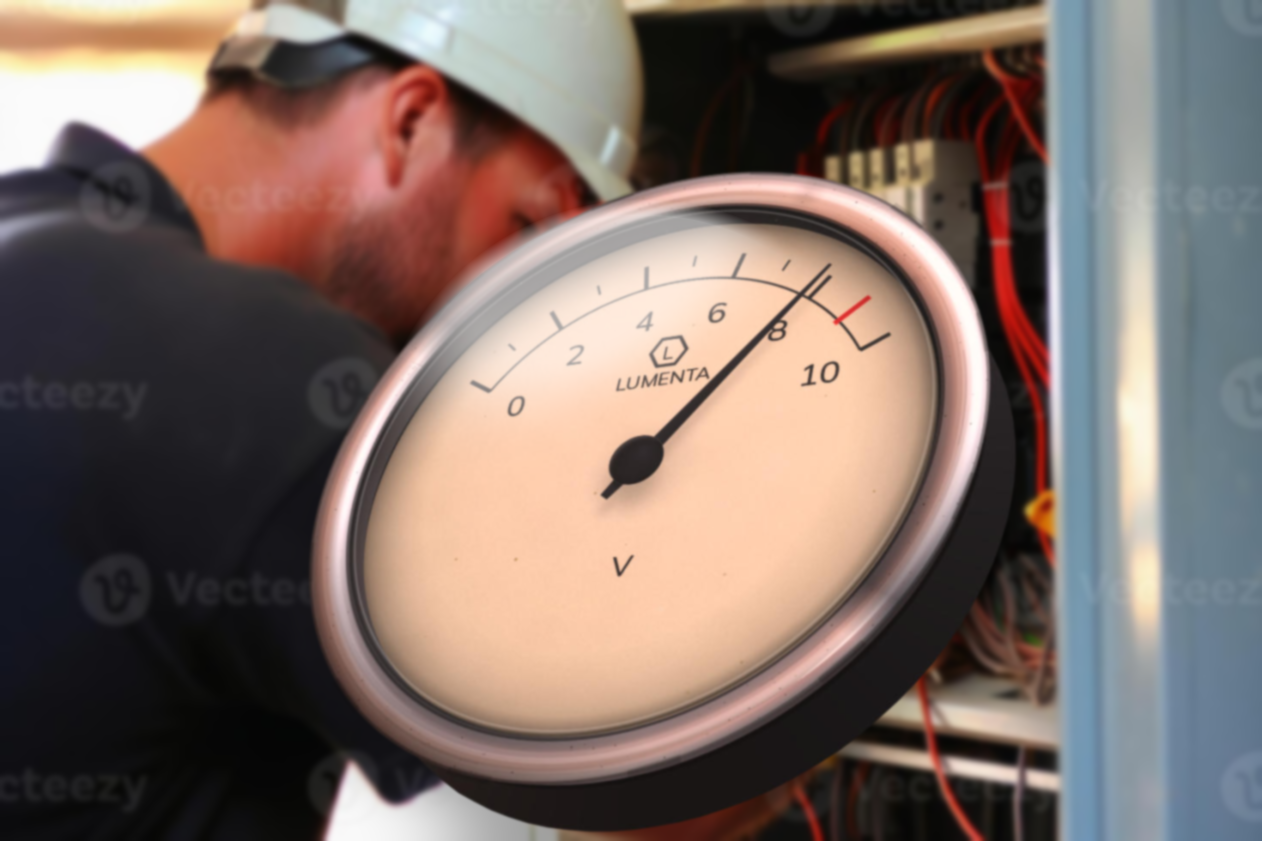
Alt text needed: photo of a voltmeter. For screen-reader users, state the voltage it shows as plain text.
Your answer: 8 V
